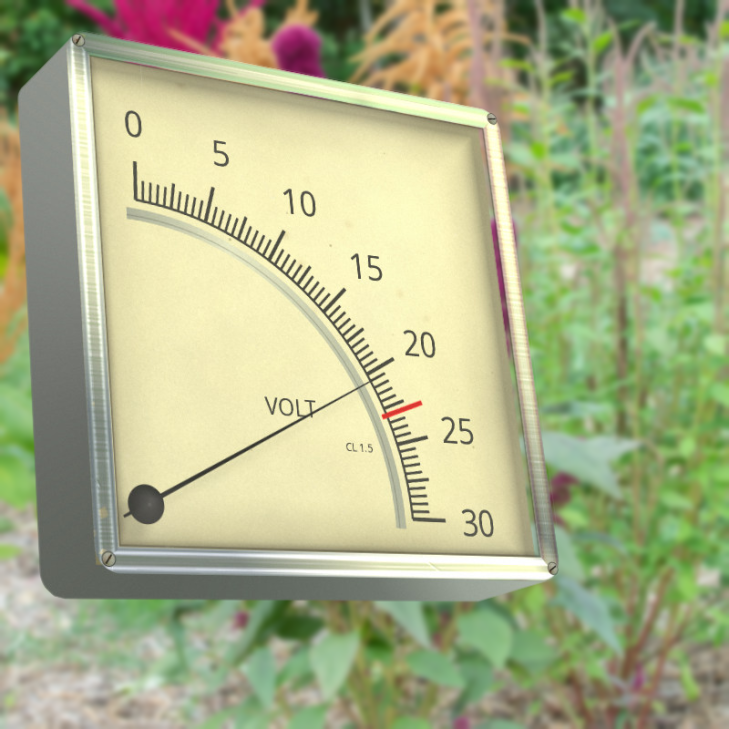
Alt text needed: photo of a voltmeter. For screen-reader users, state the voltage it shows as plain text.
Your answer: 20.5 V
